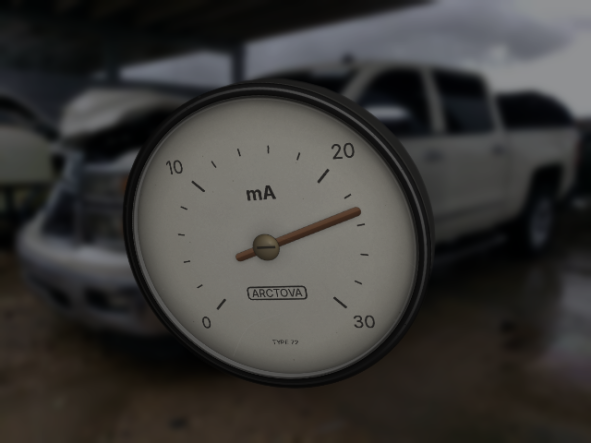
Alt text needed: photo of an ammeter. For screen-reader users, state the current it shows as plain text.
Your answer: 23 mA
